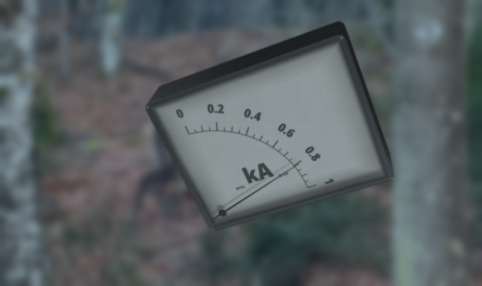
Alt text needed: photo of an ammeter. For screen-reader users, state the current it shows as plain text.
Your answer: 0.8 kA
